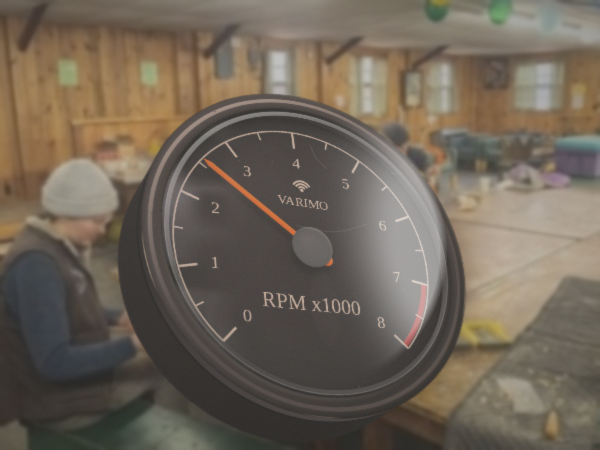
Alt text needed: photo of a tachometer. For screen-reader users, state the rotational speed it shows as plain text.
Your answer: 2500 rpm
